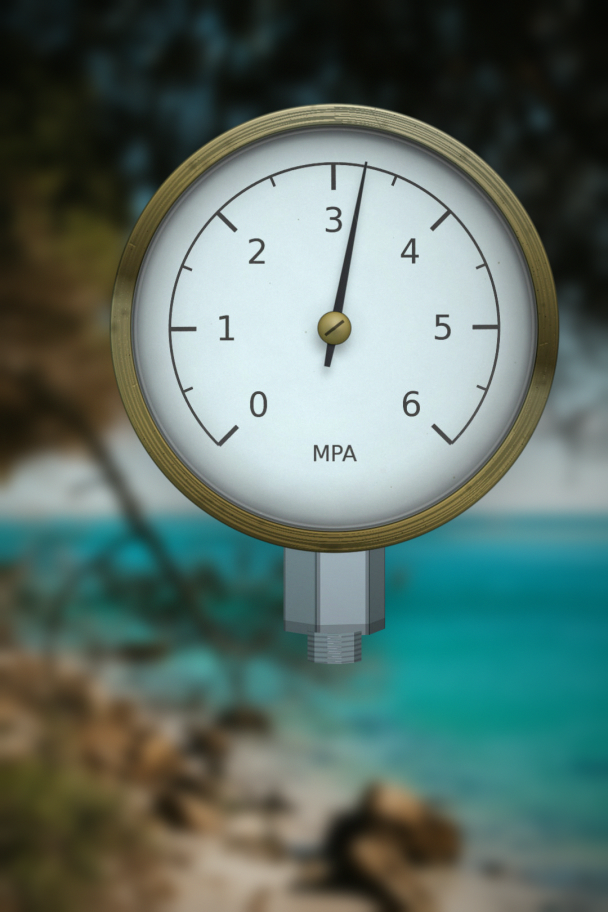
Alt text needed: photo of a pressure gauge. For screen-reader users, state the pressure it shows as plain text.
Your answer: 3.25 MPa
